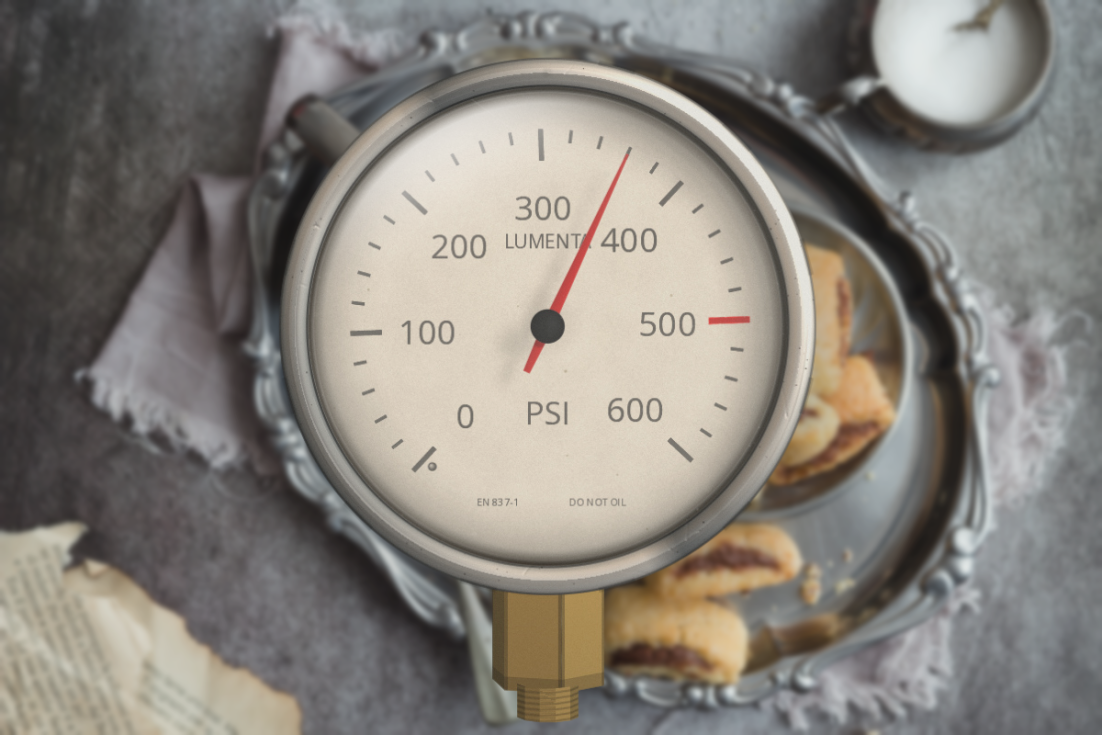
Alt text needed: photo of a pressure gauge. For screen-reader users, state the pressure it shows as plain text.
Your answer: 360 psi
